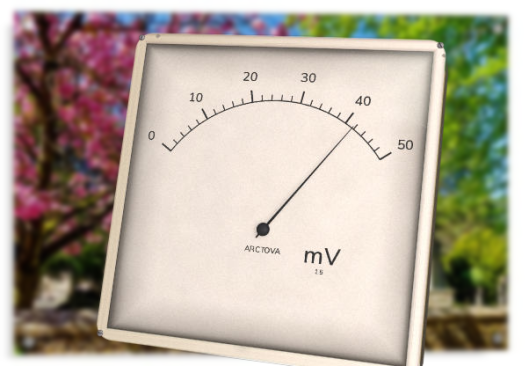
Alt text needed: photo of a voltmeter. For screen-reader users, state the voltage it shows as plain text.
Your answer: 42 mV
